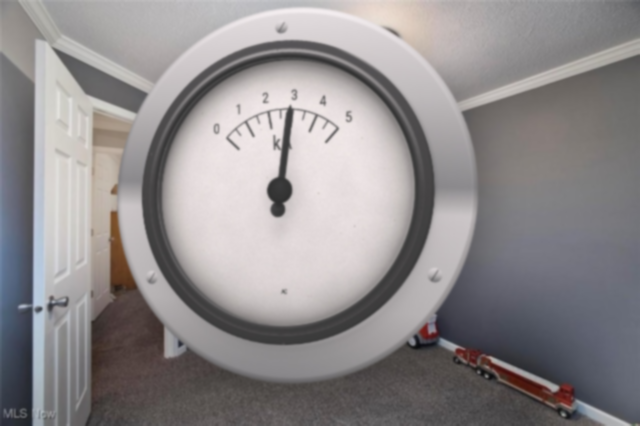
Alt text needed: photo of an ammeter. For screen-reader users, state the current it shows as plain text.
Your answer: 3 kA
